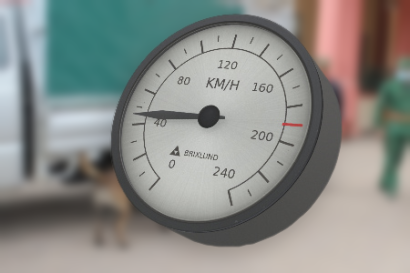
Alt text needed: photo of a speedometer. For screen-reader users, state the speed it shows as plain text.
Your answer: 45 km/h
